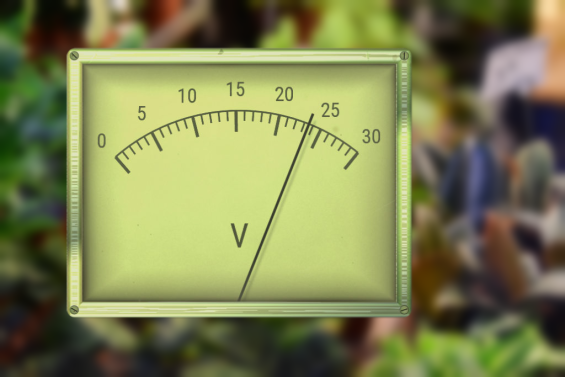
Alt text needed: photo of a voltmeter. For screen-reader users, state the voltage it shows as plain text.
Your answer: 23.5 V
